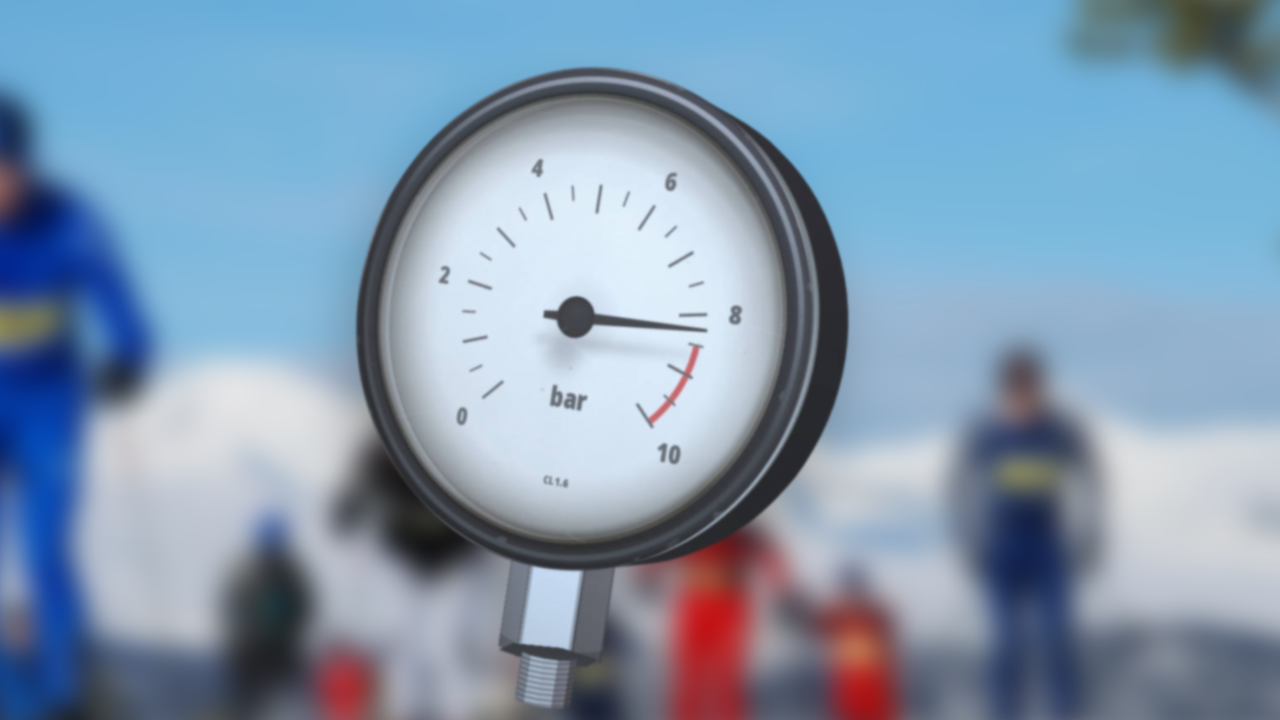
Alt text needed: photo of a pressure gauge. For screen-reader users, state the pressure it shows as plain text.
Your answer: 8.25 bar
